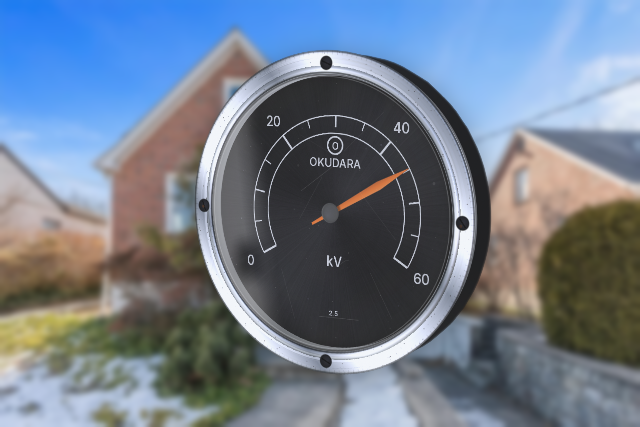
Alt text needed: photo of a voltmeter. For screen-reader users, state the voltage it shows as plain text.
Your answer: 45 kV
